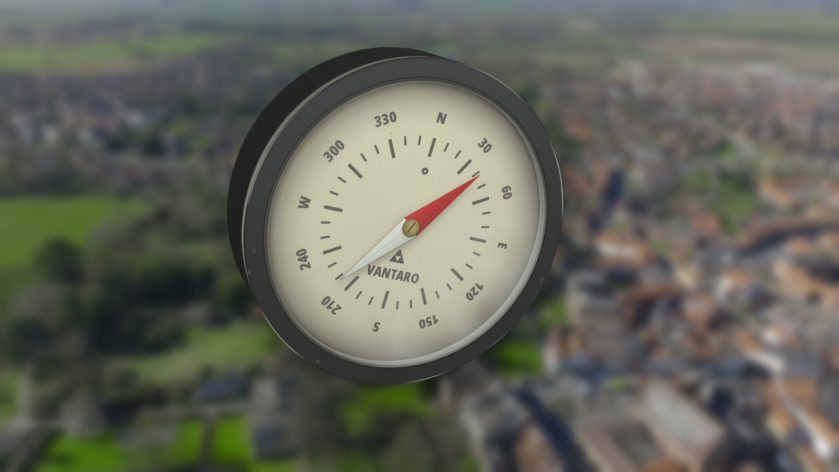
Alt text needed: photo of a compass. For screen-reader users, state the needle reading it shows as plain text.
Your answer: 40 °
